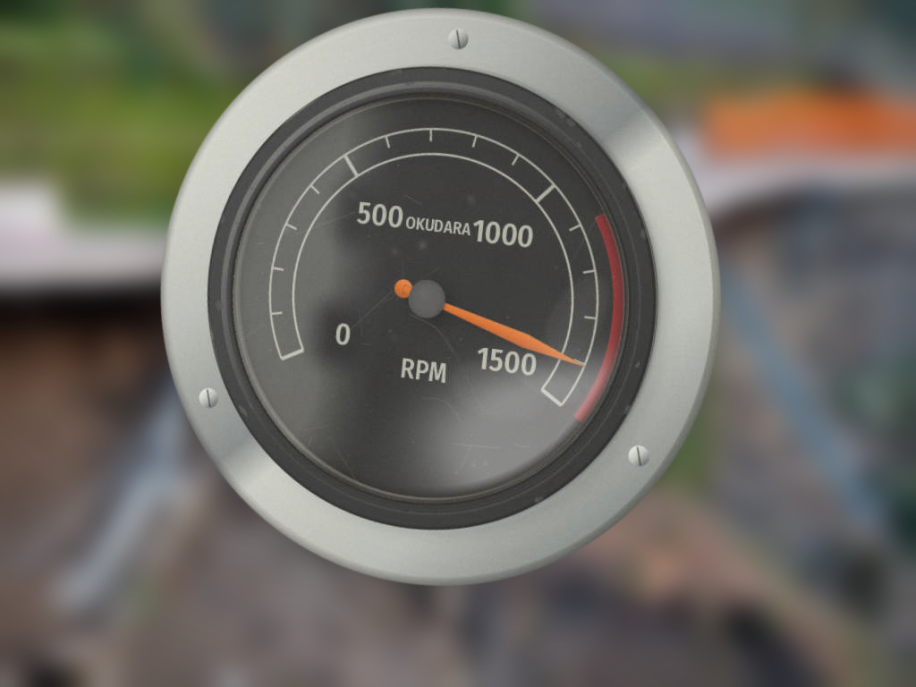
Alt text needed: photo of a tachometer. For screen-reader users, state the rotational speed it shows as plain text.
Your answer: 1400 rpm
